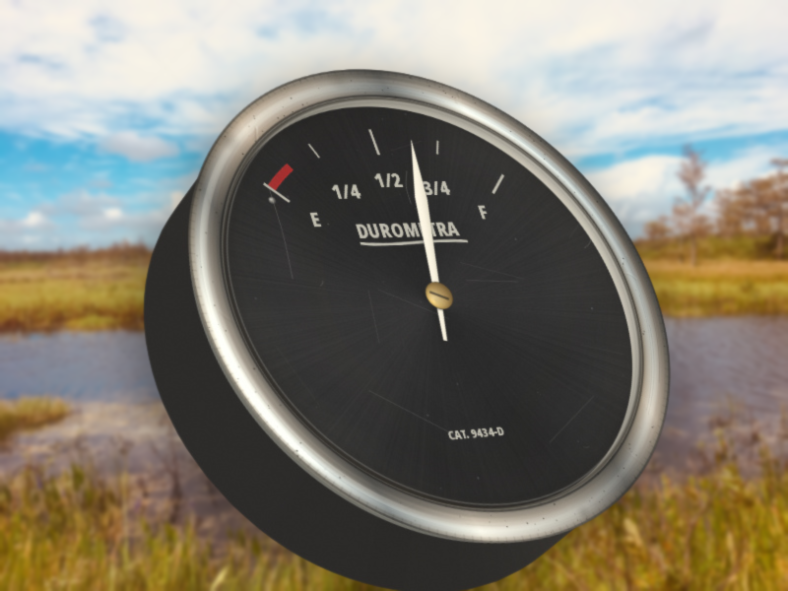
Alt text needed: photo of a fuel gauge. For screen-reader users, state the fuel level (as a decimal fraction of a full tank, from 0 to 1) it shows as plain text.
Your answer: 0.625
